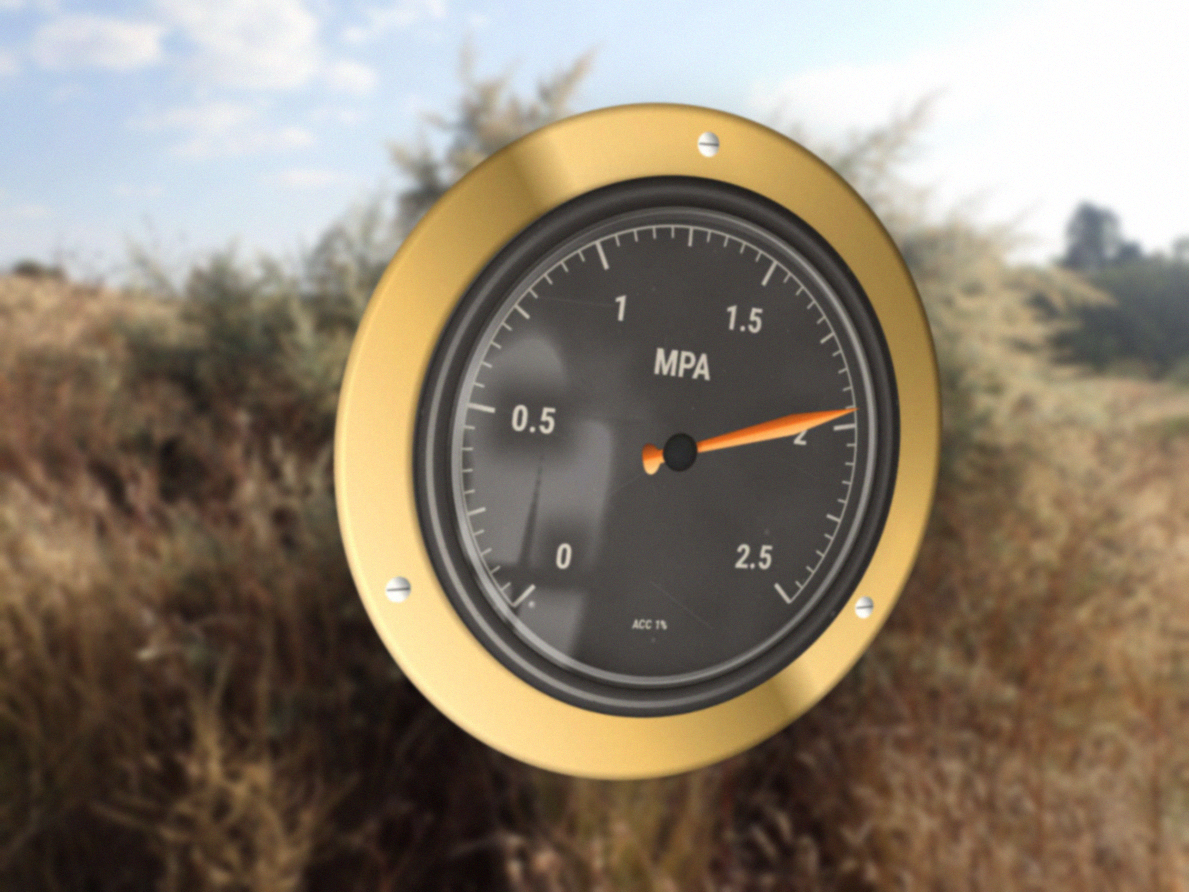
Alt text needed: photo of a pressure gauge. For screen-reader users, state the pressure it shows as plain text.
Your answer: 1.95 MPa
